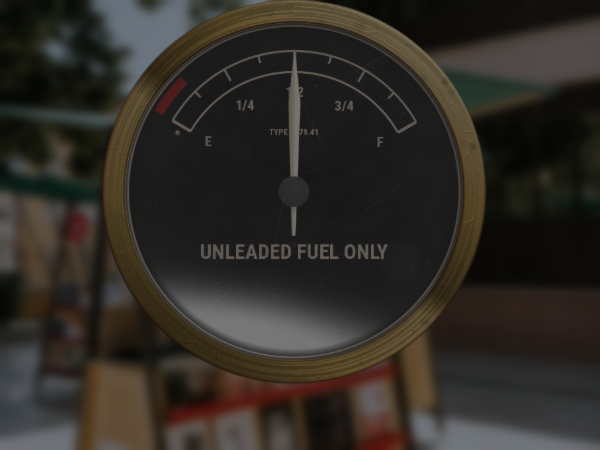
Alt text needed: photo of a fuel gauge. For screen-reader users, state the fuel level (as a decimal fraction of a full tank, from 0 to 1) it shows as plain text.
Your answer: 0.5
